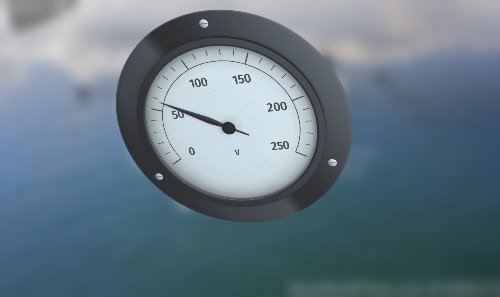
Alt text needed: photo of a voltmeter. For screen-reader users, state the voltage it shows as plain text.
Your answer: 60 V
